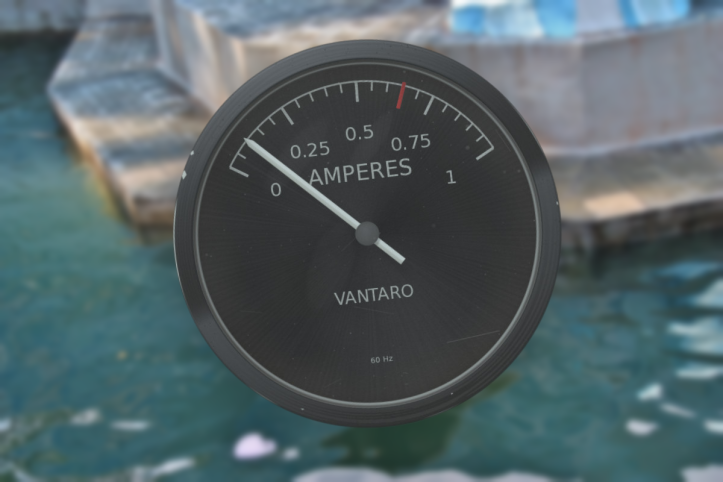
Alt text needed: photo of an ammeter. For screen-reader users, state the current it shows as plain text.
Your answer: 0.1 A
